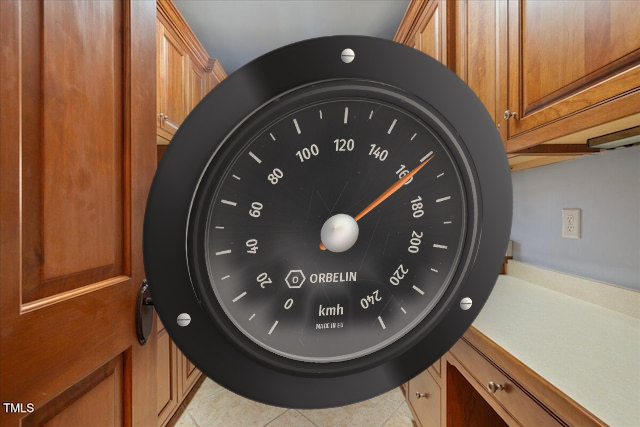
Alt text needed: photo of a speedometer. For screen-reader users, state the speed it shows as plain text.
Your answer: 160 km/h
